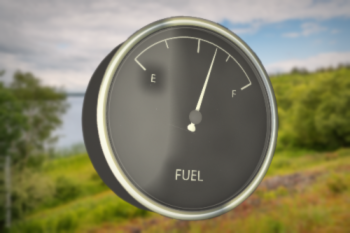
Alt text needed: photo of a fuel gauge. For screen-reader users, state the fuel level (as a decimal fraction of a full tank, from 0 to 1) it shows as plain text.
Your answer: 0.625
